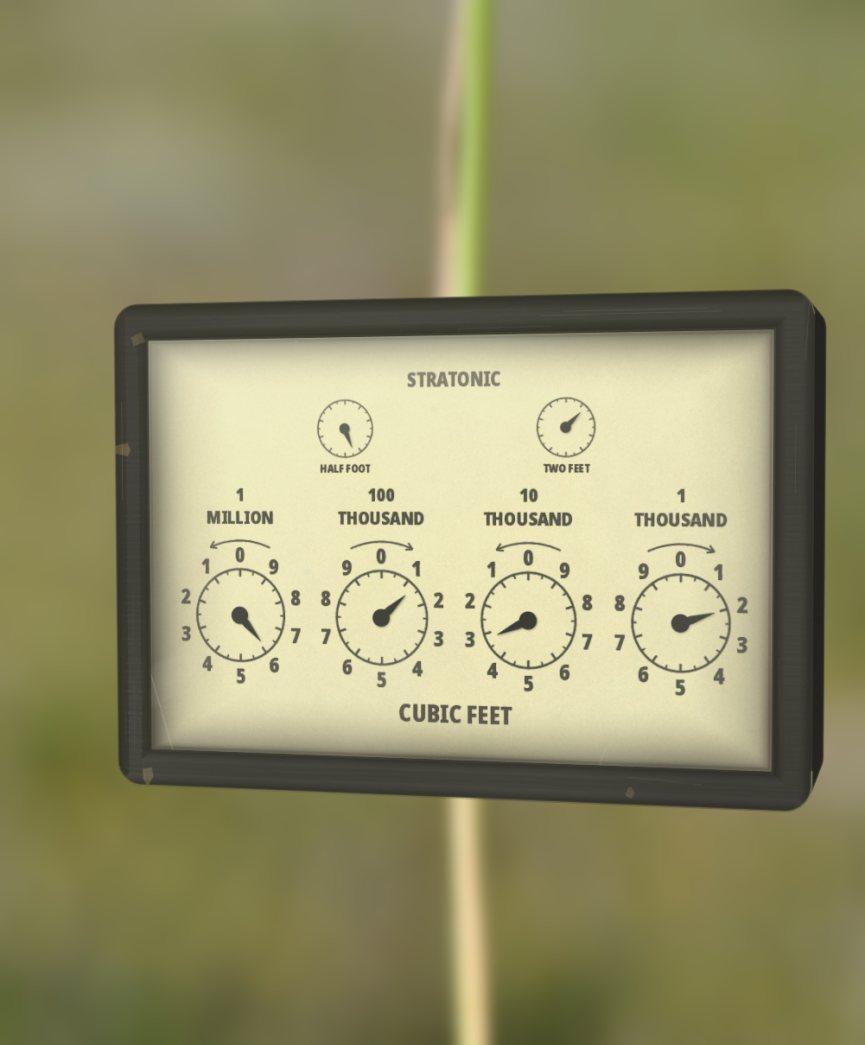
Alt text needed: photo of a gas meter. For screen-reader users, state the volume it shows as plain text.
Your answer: 613200 ft³
